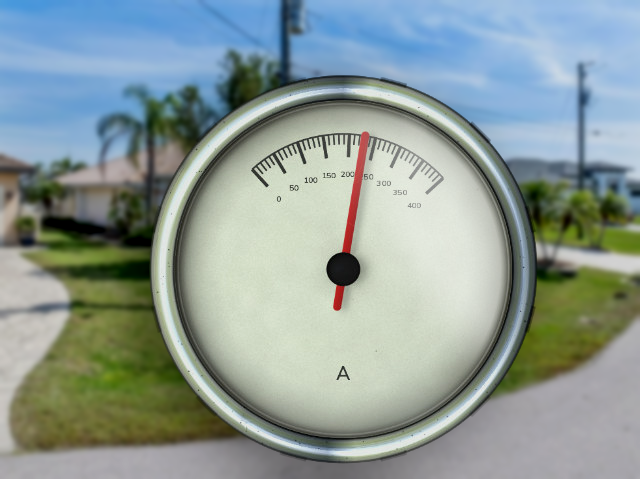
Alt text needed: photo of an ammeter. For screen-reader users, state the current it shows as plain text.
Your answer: 230 A
